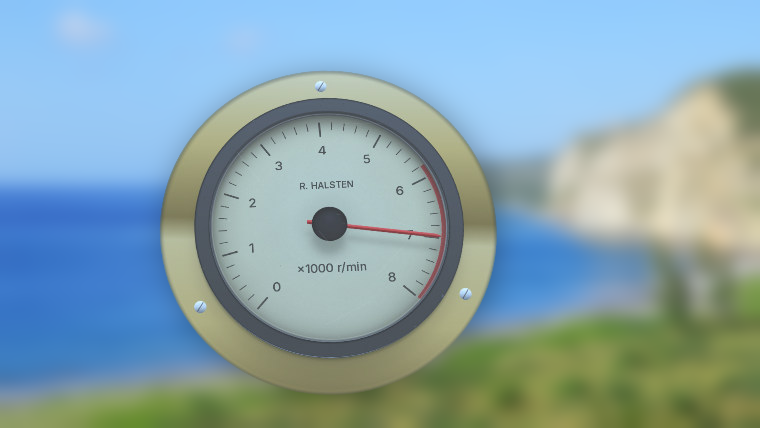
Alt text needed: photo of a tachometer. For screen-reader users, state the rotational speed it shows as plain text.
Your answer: 7000 rpm
